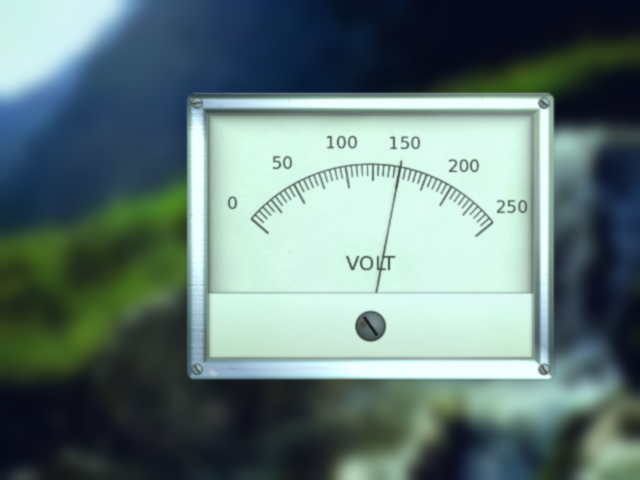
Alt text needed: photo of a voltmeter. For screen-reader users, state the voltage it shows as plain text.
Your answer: 150 V
